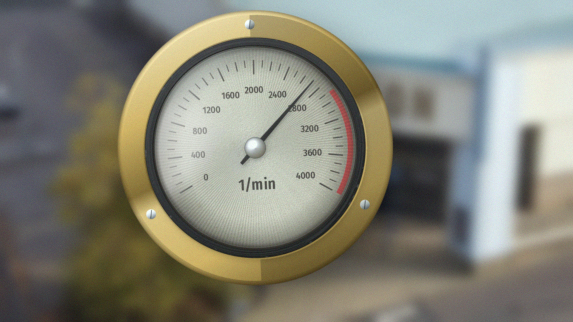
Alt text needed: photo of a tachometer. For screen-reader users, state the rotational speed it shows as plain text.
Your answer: 2700 rpm
